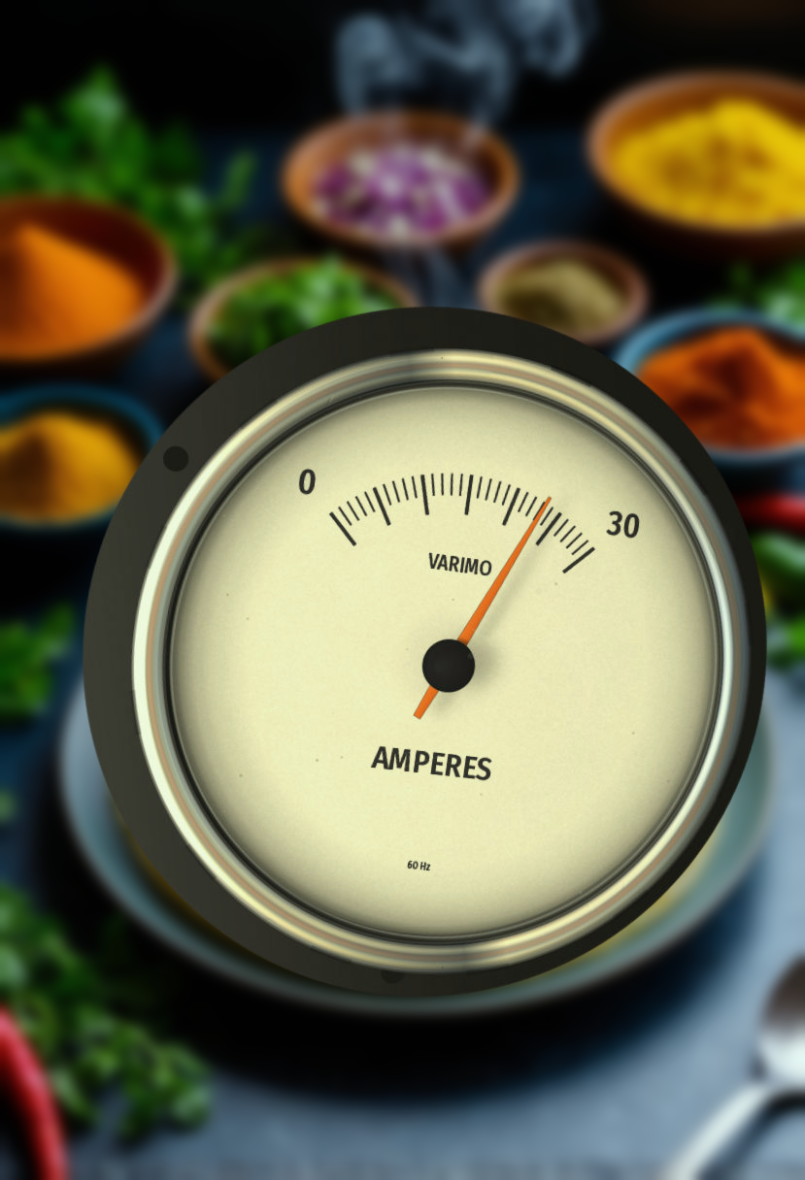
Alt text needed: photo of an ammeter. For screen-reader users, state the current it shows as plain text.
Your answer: 23 A
